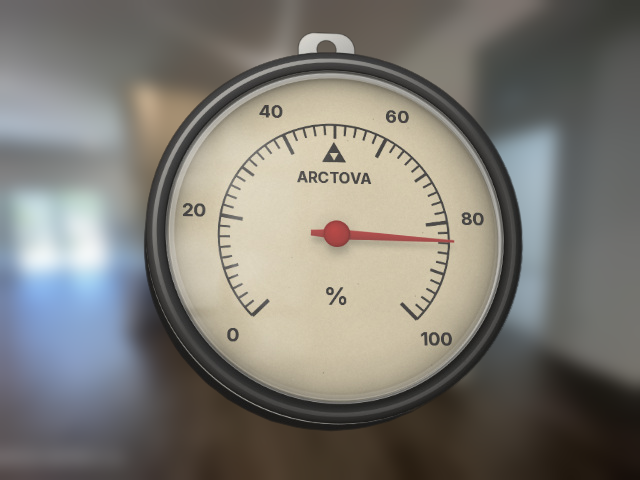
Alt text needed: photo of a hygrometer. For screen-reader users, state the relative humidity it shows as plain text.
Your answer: 84 %
